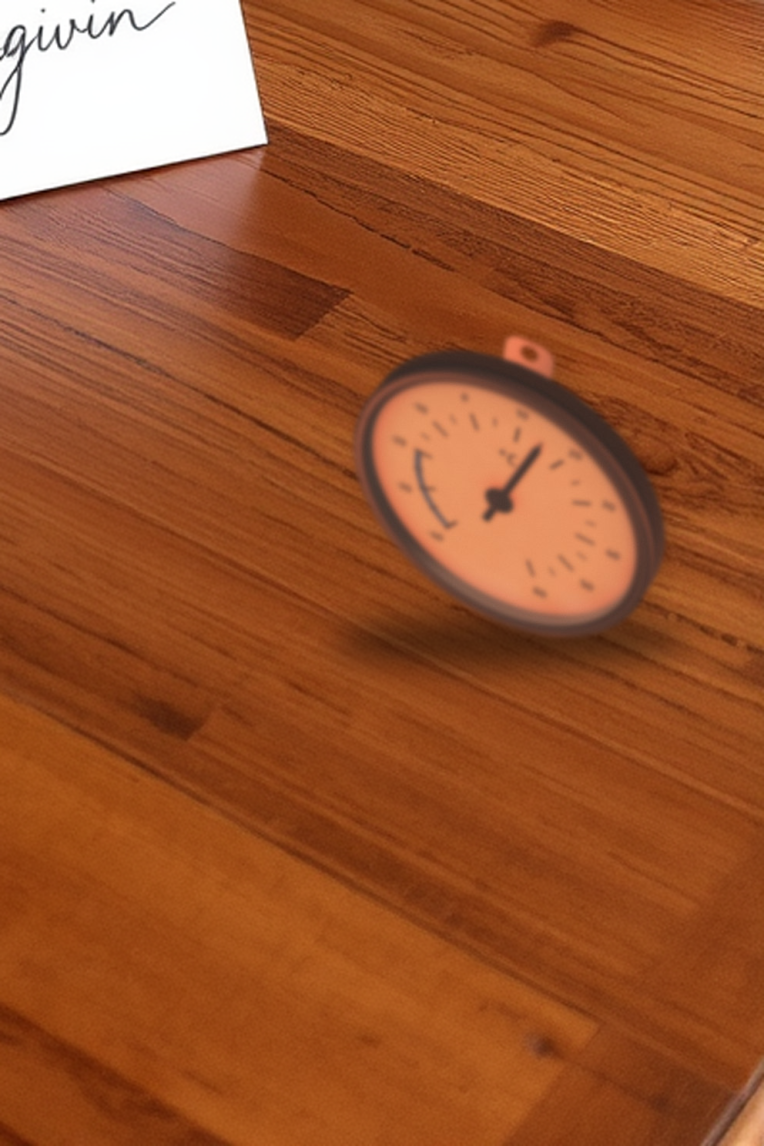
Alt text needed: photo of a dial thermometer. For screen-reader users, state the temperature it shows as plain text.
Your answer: 15 °C
